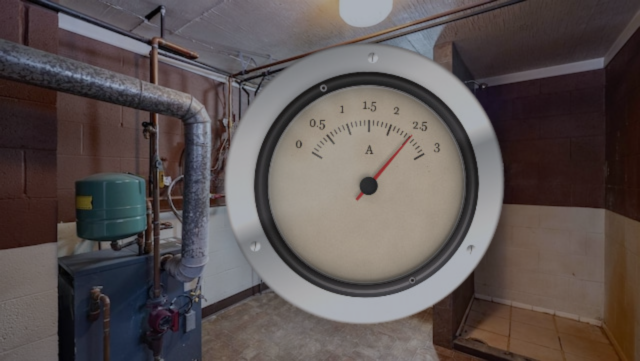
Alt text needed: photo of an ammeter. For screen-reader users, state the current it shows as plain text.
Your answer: 2.5 A
